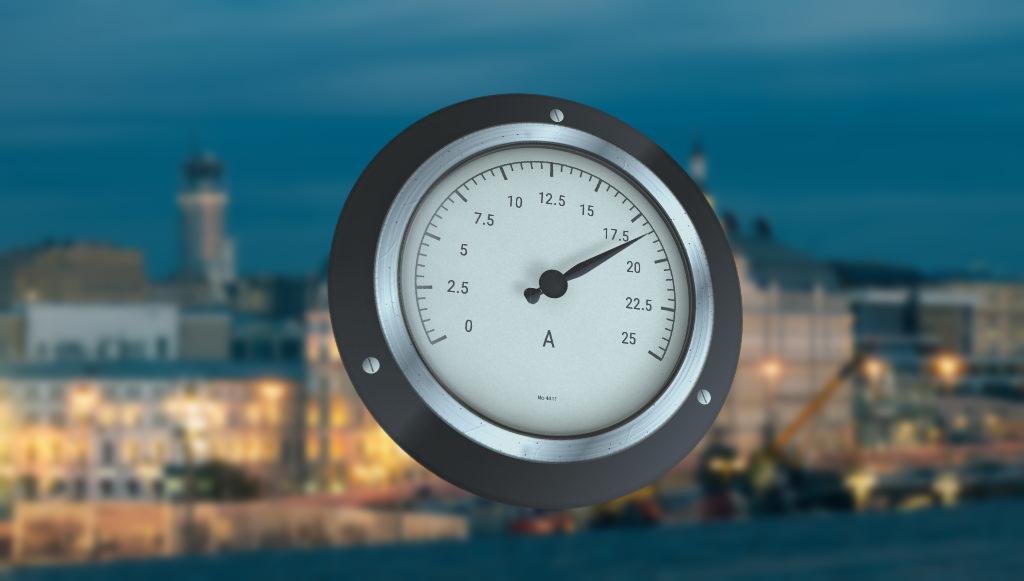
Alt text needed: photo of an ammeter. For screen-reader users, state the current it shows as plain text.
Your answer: 18.5 A
